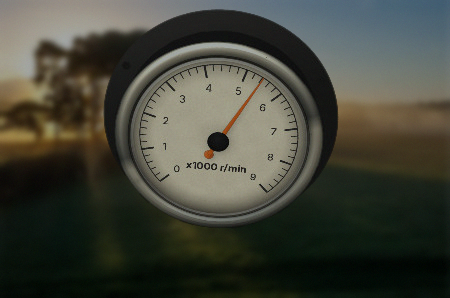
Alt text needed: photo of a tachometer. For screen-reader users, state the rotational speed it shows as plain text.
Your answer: 5400 rpm
